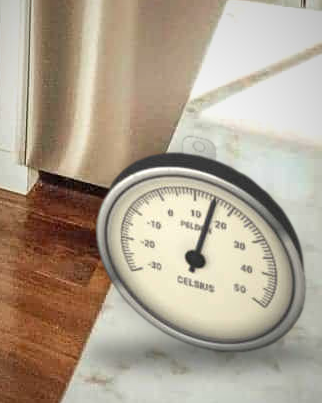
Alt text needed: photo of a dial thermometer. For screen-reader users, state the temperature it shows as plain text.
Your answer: 15 °C
